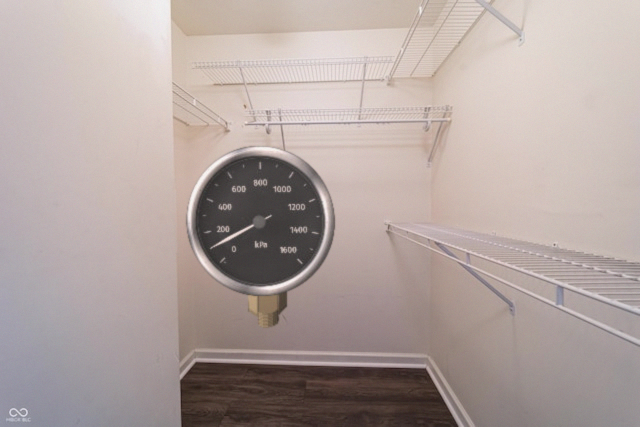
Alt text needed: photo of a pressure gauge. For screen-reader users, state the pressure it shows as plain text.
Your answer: 100 kPa
